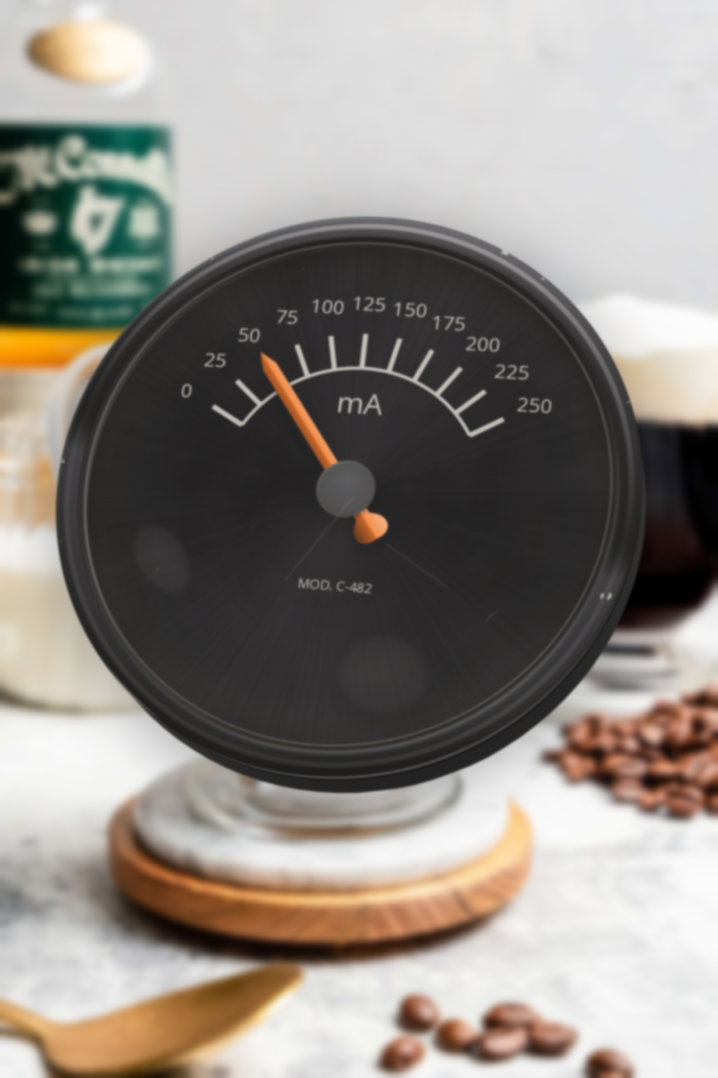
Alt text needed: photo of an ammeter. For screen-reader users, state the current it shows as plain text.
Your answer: 50 mA
